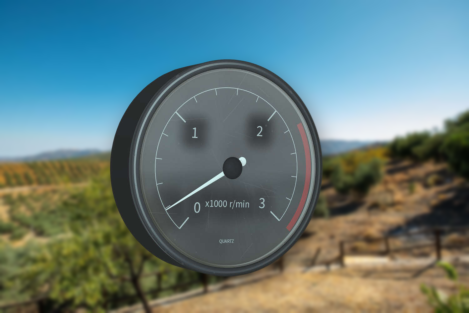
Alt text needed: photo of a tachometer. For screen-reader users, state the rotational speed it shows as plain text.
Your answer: 200 rpm
